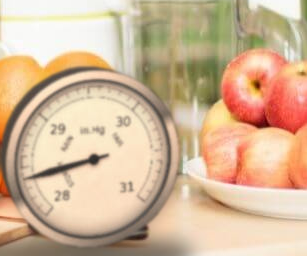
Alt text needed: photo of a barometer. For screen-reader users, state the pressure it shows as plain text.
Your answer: 28.4 inHg
